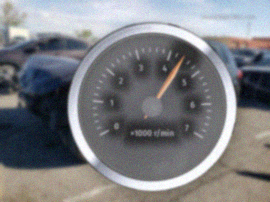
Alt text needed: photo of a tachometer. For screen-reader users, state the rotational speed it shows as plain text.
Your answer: 4400 rpm
